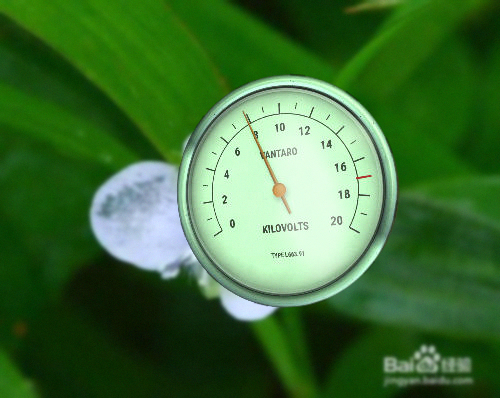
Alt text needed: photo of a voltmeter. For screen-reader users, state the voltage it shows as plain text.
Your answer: 8 kV
